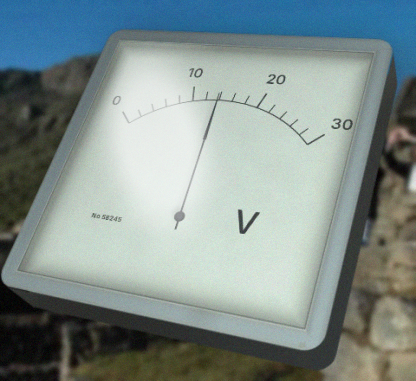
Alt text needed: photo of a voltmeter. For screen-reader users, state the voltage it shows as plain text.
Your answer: 14 V
